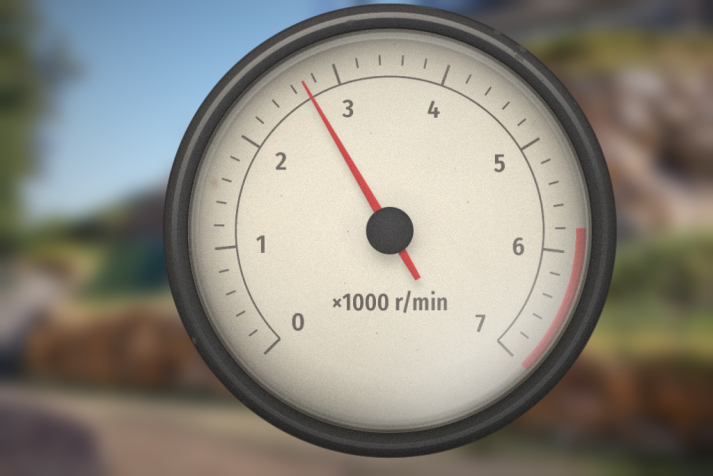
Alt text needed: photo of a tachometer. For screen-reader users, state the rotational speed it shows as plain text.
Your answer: 2700 rpm
